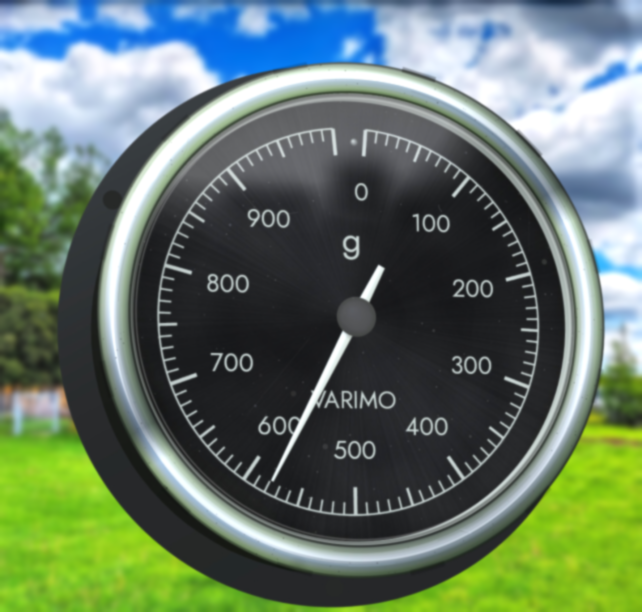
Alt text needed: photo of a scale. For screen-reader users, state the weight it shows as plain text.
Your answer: 580 g
